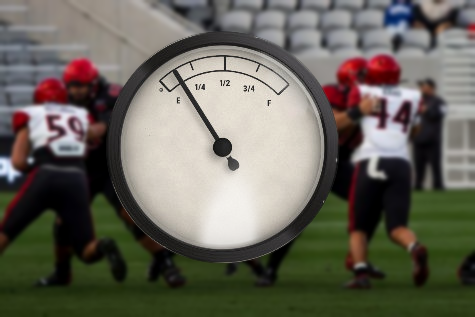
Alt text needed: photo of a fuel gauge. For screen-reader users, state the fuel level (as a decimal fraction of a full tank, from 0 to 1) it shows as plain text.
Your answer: 0.125
